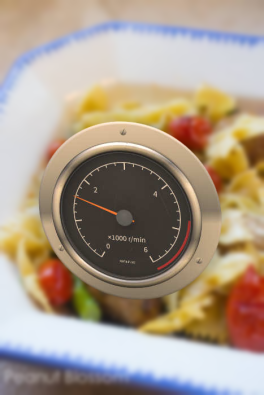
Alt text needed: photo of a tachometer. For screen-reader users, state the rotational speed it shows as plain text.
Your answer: 1600 rpm
